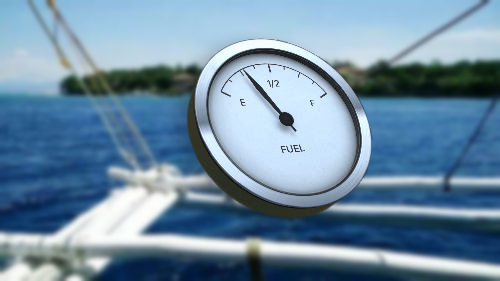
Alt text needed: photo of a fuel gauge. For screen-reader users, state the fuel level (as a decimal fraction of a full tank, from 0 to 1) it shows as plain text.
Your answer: 0.25
